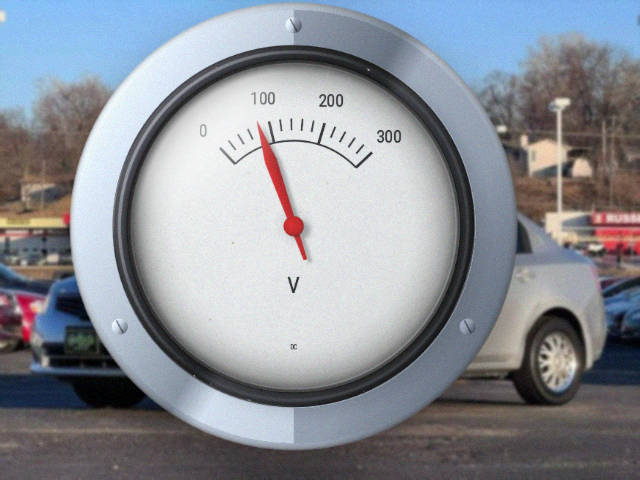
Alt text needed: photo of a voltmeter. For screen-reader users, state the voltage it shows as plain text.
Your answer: 80 V
